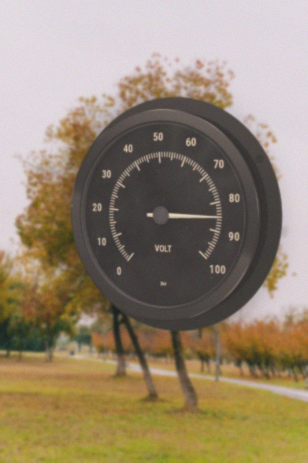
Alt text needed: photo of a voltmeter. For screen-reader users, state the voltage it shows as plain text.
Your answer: 85 V
